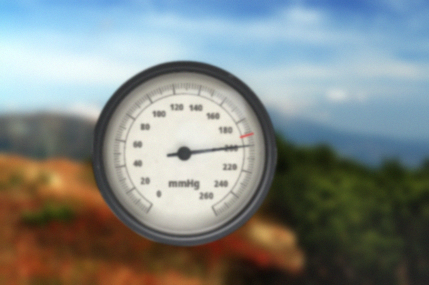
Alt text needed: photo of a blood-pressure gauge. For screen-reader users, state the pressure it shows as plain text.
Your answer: 200 mmHg
